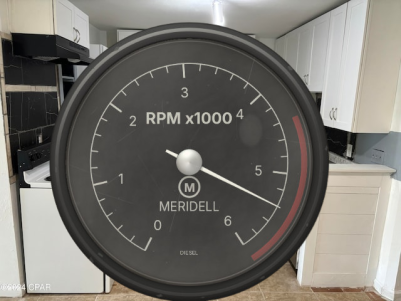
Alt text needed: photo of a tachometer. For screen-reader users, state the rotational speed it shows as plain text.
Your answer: 5400 rpm
